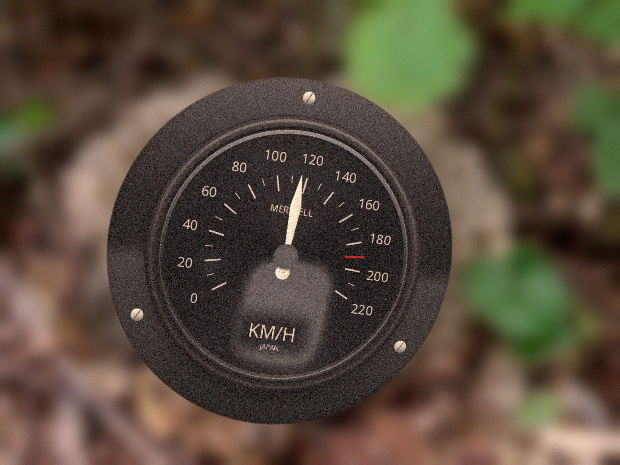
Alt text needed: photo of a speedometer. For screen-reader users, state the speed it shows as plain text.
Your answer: 115 km/h
